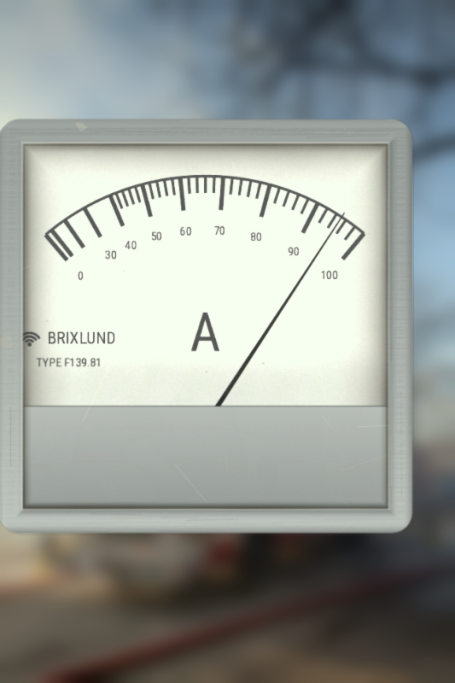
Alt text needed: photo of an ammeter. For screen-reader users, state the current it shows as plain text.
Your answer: 95 A
